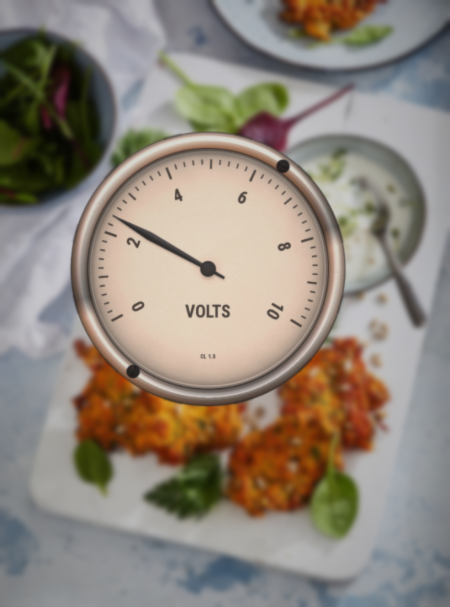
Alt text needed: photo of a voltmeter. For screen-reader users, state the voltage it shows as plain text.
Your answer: 2.4 V
